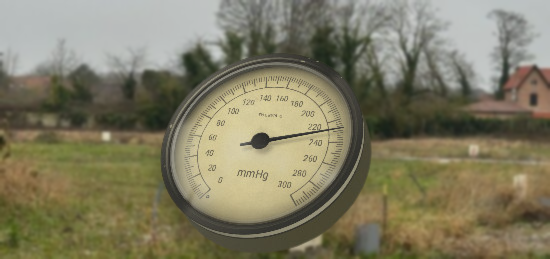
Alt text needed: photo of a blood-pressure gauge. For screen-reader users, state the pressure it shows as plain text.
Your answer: 230 mmHg
